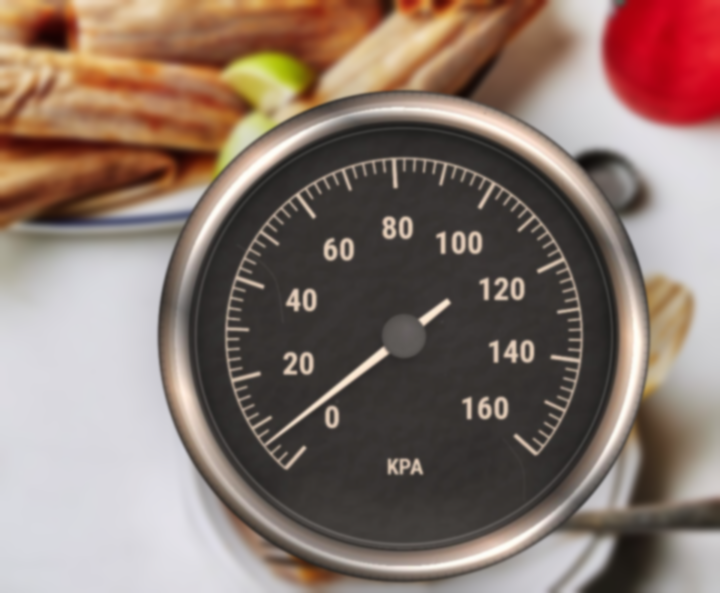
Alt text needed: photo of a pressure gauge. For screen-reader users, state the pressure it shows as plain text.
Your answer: 6 kPa
